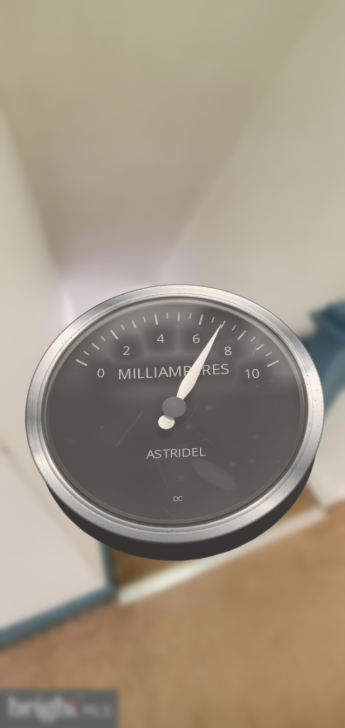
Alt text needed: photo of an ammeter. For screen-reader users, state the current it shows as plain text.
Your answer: 7 mA
